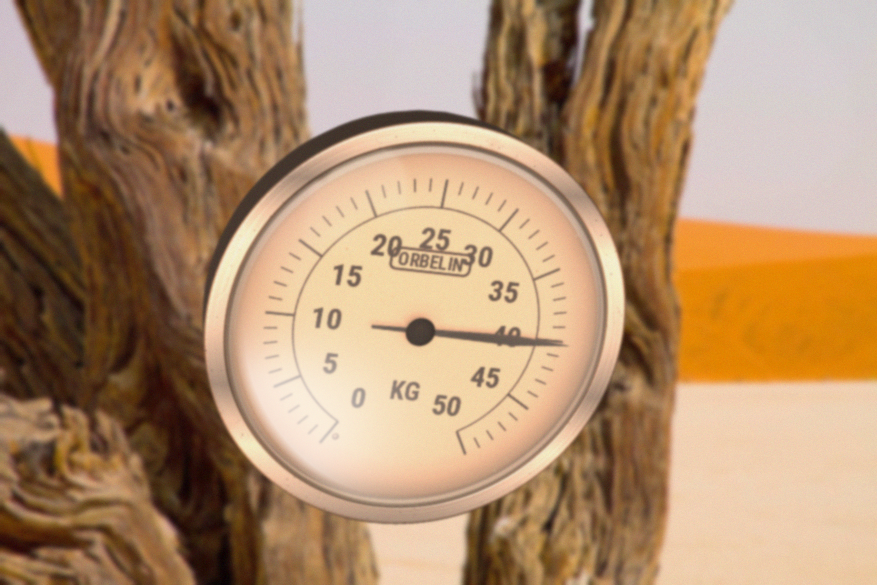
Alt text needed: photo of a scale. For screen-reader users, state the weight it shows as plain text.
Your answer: 40 kg
